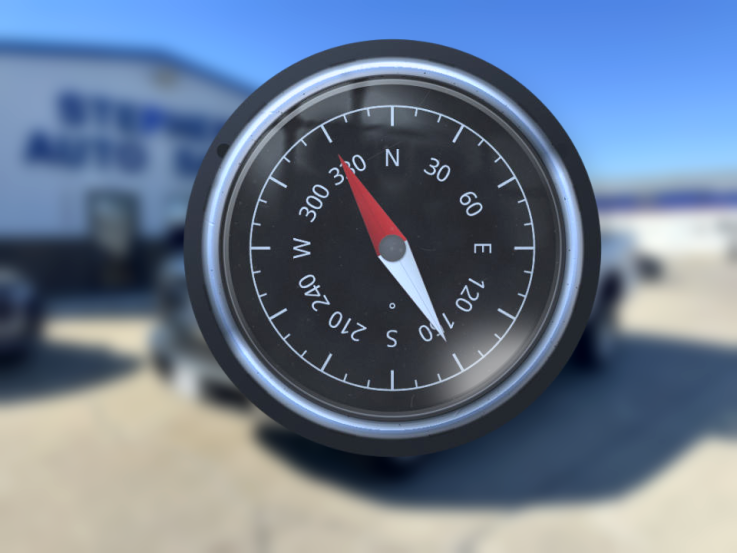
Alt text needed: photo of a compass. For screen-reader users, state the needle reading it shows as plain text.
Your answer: 330 °
